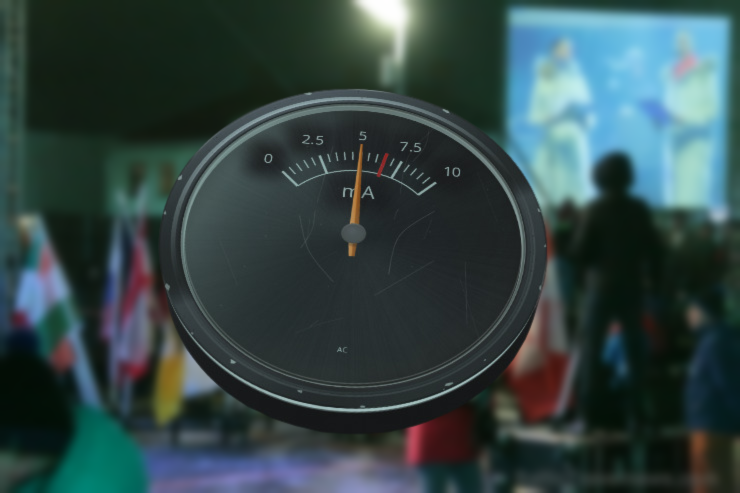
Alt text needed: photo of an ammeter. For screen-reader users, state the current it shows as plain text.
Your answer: 5 mA
